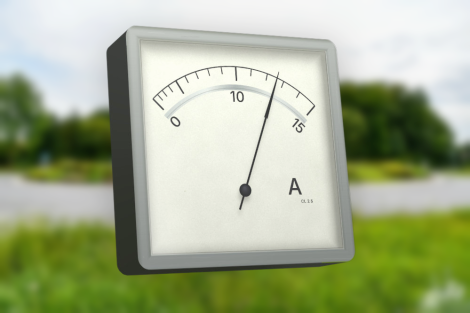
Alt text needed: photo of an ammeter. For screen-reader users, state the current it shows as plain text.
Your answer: 12.5 A
